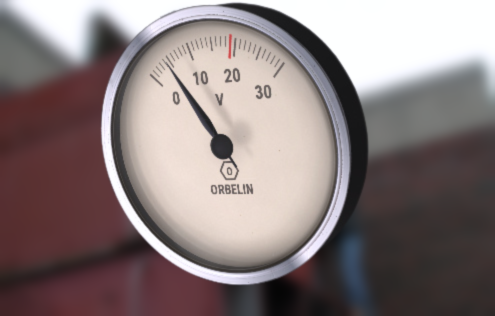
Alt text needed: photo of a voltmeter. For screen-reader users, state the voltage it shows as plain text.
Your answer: 5 V
